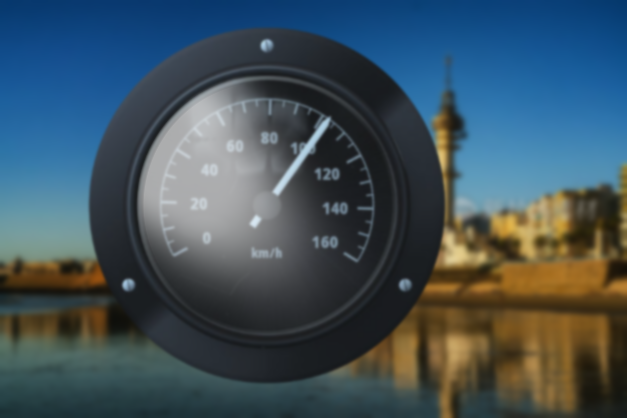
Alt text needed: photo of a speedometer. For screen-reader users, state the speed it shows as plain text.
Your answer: 102.5 km/h
